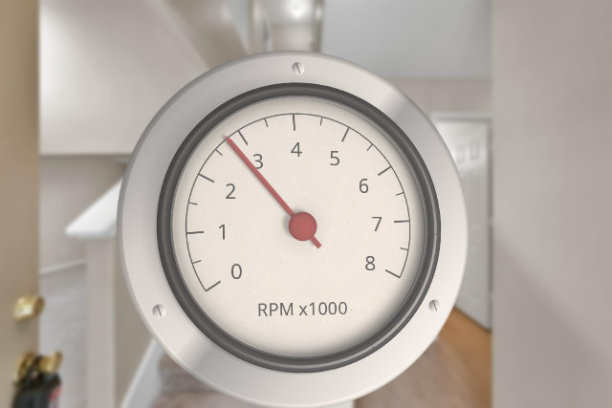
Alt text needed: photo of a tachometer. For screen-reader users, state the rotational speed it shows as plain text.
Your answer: 2750 rpm
